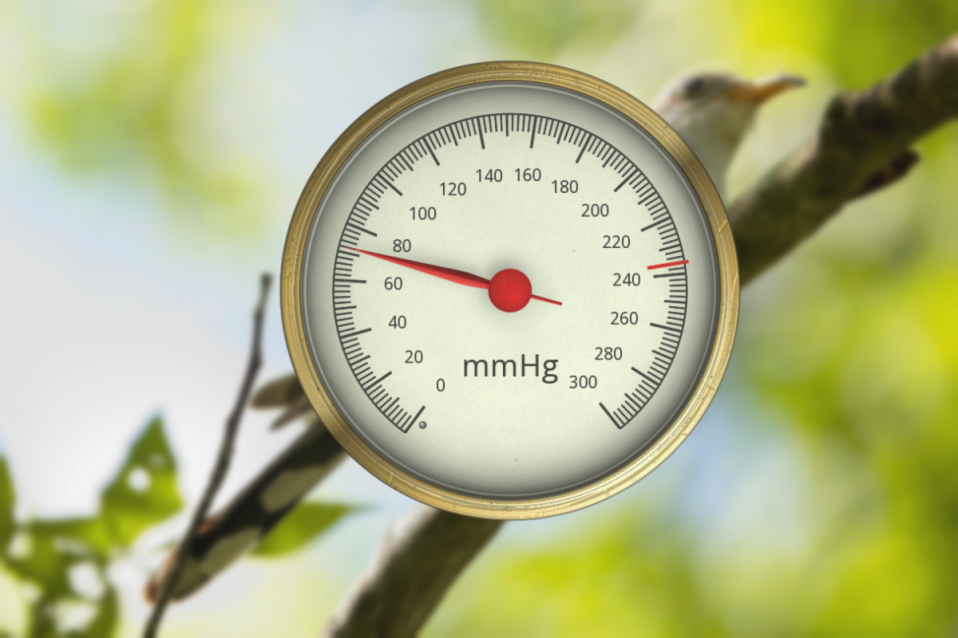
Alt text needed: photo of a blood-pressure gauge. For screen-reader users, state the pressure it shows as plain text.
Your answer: 72 mmHg
